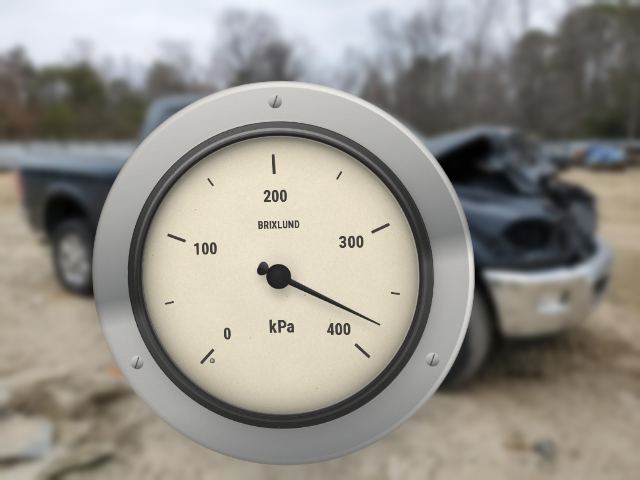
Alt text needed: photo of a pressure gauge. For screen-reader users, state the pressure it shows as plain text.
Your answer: 375 kPa
